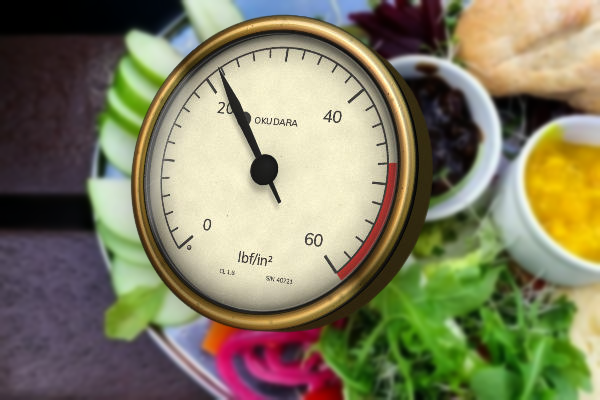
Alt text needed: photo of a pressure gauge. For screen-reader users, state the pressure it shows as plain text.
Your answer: 22 psi
